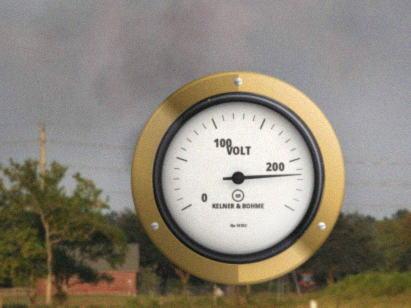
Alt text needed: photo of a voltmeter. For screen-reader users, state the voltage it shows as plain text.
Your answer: 215 V
